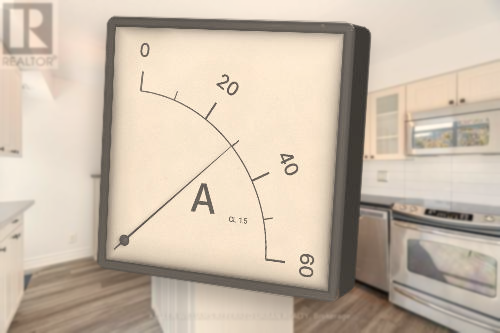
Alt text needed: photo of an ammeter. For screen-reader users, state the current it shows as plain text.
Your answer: 30 A
